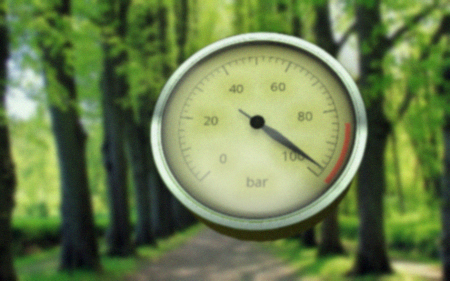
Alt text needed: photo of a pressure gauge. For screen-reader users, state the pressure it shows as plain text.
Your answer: 98 bar
